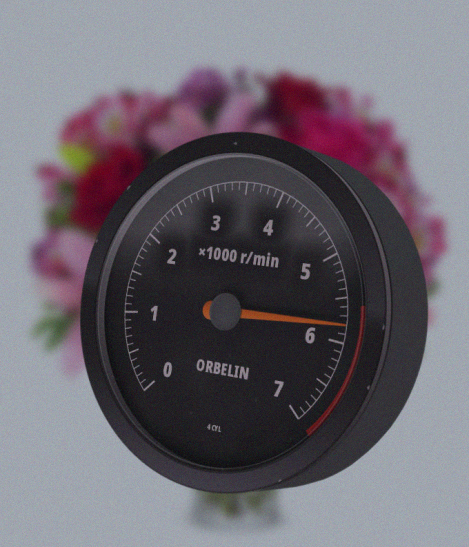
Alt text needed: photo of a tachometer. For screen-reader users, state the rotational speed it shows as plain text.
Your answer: 5800 rpm
